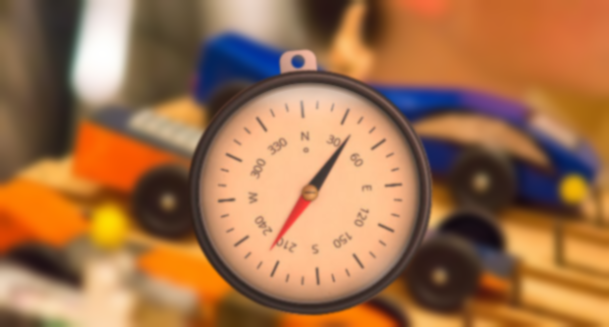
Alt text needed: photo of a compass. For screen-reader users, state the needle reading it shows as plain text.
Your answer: 220 °
